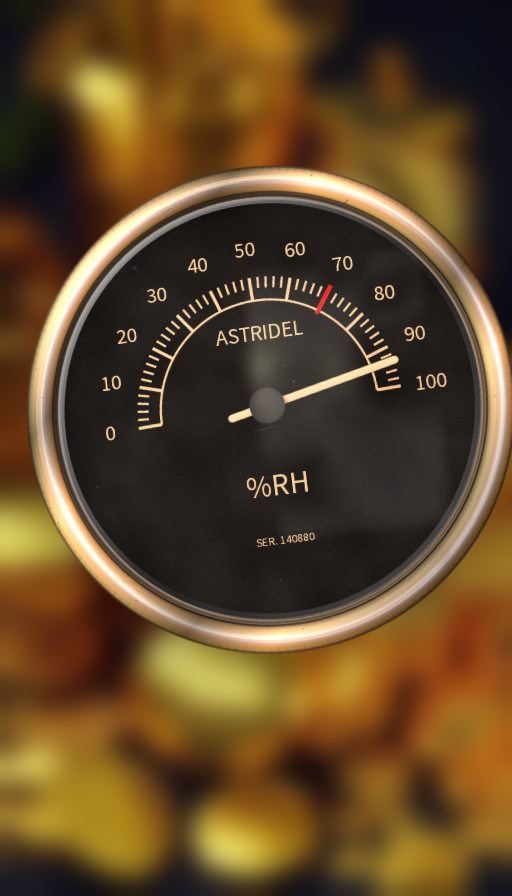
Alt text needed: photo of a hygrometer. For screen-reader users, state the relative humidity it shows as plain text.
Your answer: 94 %
